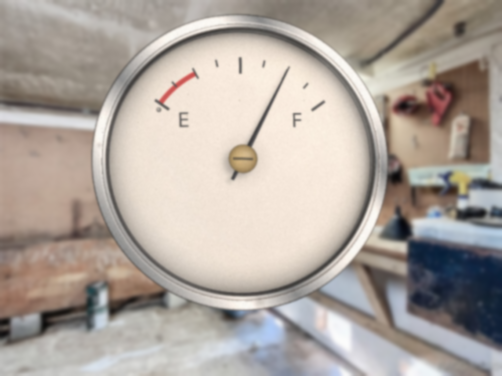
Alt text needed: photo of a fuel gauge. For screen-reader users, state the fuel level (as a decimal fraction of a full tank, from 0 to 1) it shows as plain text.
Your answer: 0.75
